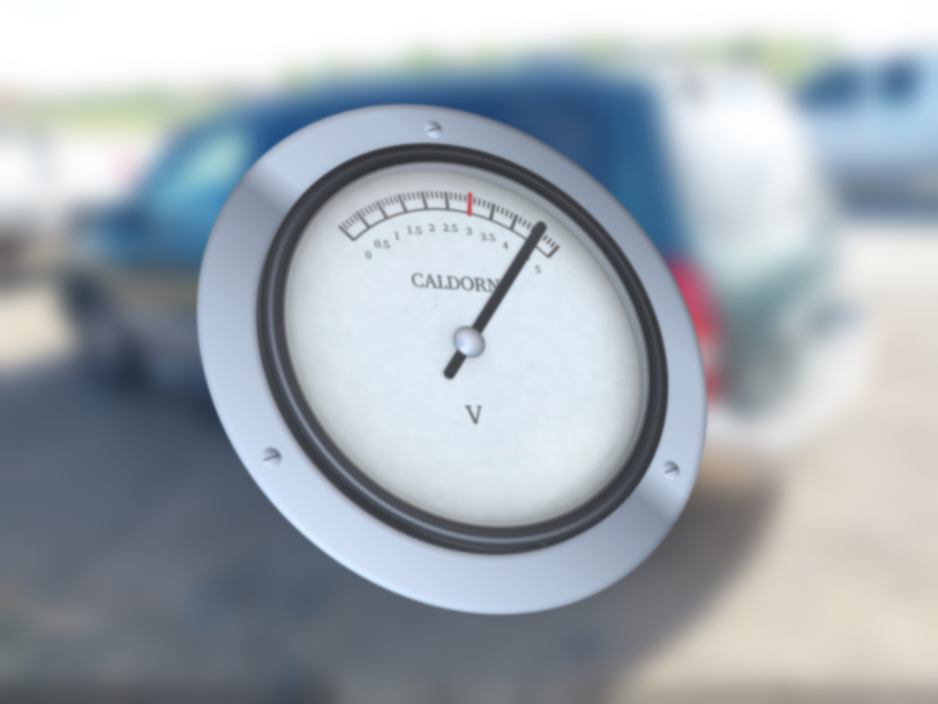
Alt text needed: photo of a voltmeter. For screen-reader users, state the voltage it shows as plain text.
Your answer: 4.5 V
